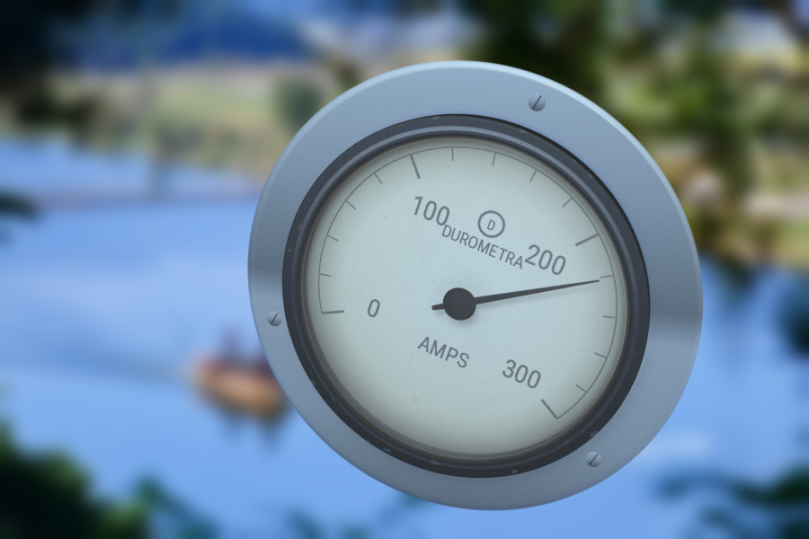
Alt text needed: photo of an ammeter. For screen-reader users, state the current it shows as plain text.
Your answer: 220 A
